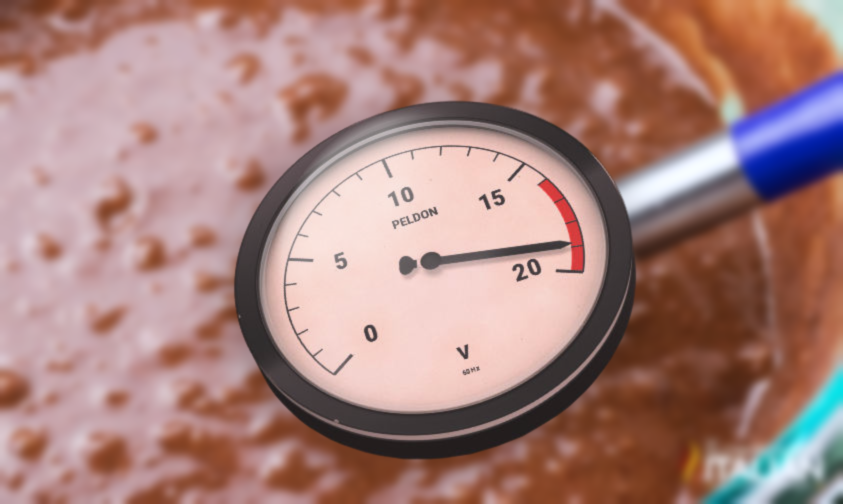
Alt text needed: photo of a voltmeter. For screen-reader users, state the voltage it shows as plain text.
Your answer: 19 V
